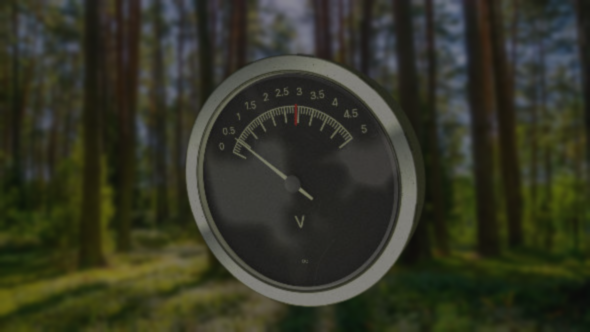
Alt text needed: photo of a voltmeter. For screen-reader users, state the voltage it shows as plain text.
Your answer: 0.5 V
